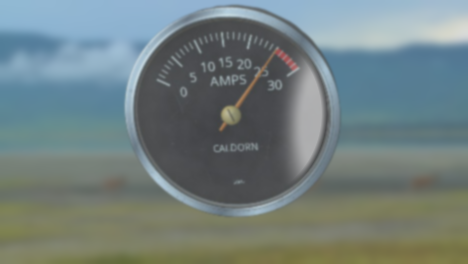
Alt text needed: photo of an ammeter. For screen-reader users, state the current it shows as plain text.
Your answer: 25 A
